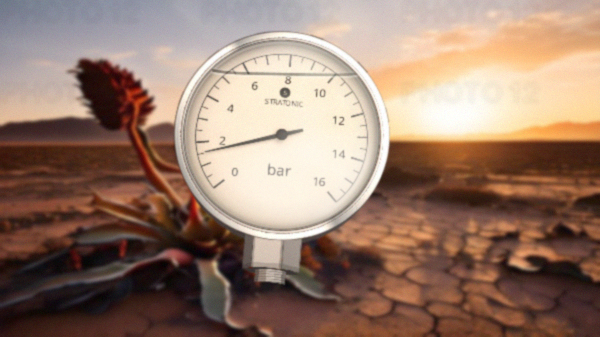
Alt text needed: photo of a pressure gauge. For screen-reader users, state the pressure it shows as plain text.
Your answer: 1.5 bar
